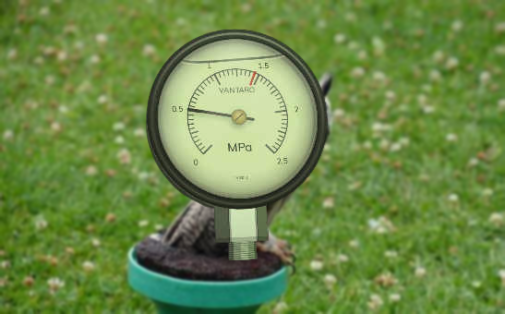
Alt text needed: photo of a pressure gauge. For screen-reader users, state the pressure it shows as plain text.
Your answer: 0.5 MPa
